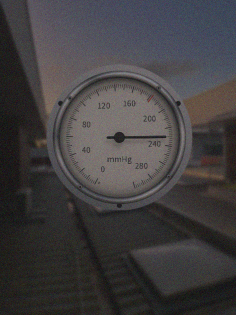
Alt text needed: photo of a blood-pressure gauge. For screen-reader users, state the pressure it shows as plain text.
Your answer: 230 mmHg
